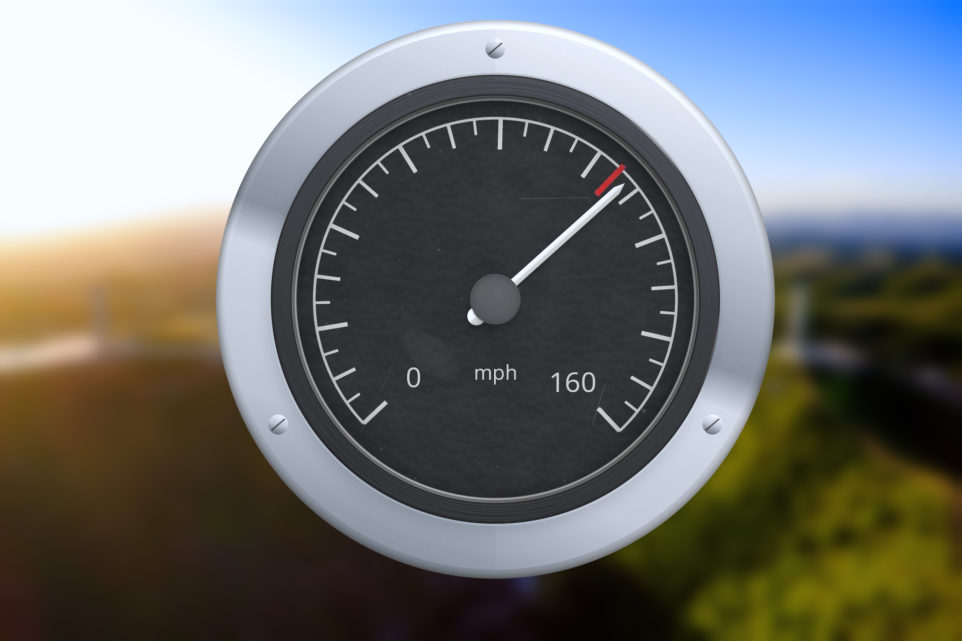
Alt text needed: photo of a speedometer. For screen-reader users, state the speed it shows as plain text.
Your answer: 107.5 mph
